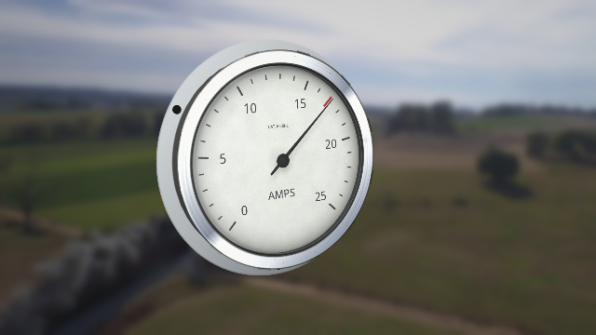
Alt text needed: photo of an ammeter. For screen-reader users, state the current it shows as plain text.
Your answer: 17 A
